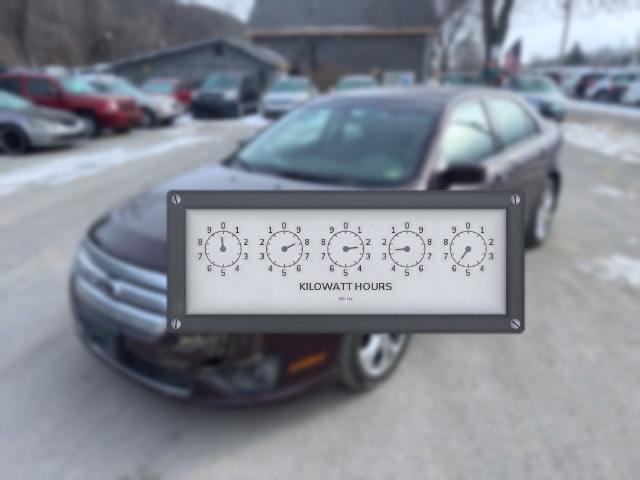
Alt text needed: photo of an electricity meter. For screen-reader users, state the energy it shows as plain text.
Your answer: 98226 kWh
